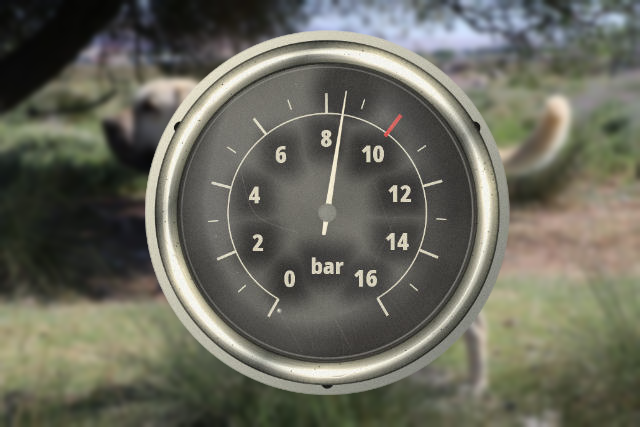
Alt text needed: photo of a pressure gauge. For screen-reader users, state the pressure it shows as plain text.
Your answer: 8.5 bar
